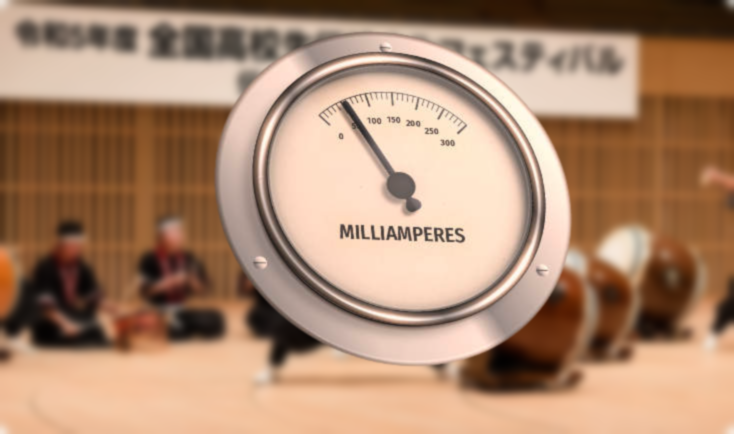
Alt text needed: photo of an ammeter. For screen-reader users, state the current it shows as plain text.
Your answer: 50 mA
